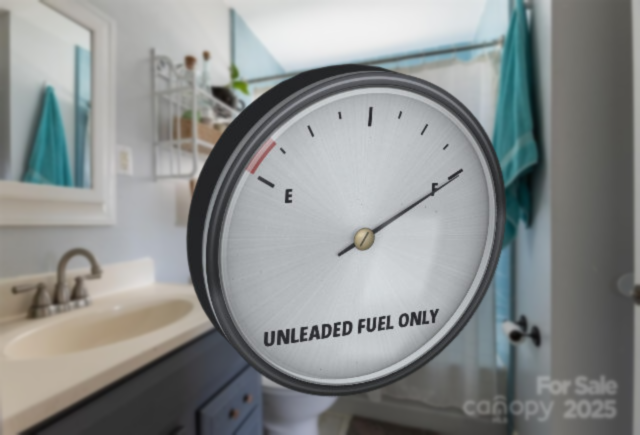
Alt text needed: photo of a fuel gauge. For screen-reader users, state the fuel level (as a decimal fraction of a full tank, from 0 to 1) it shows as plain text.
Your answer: 1
